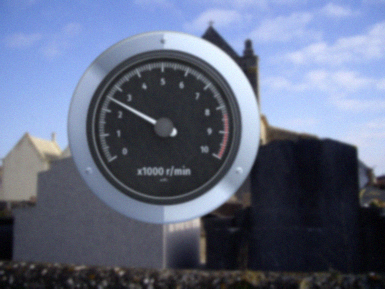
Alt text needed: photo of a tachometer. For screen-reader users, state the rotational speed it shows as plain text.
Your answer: 2500 rpm
